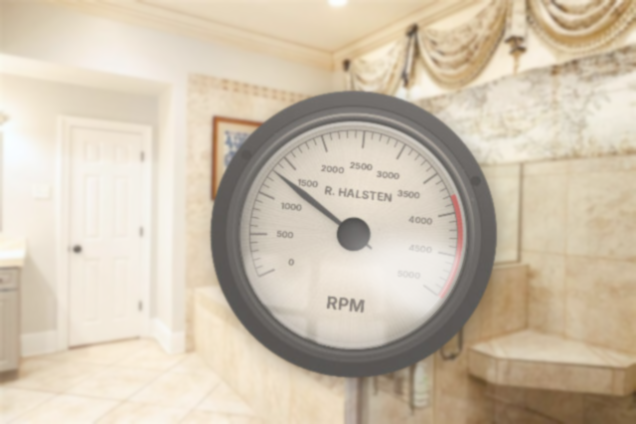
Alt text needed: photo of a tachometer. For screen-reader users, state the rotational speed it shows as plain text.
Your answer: 1300 rpm
